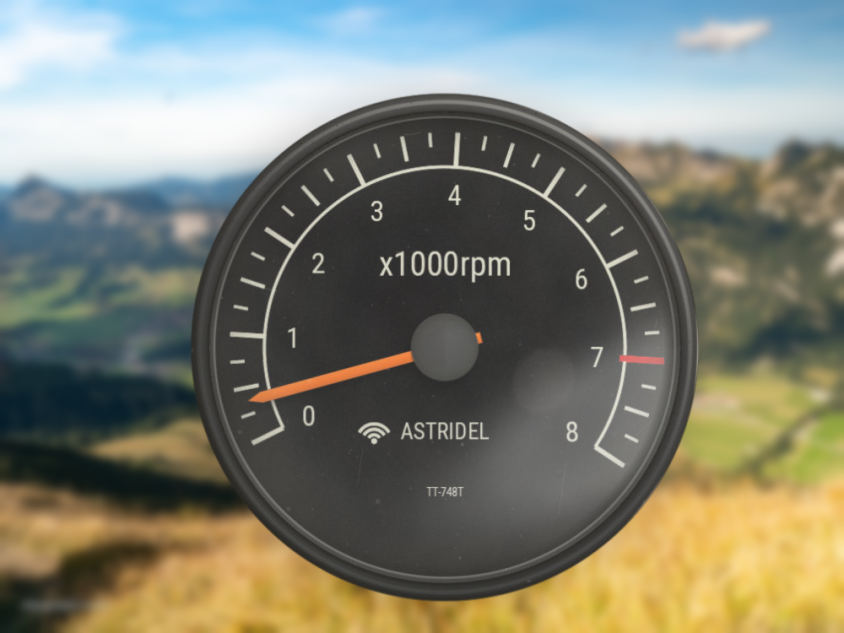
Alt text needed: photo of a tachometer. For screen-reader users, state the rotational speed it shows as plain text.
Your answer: 375 rpm
